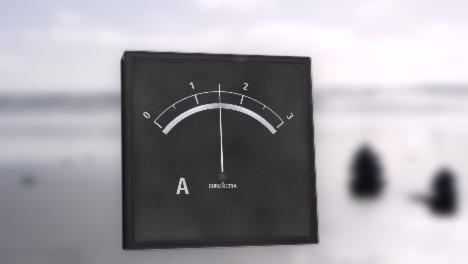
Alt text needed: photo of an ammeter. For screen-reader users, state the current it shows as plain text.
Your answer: 1.5 A
